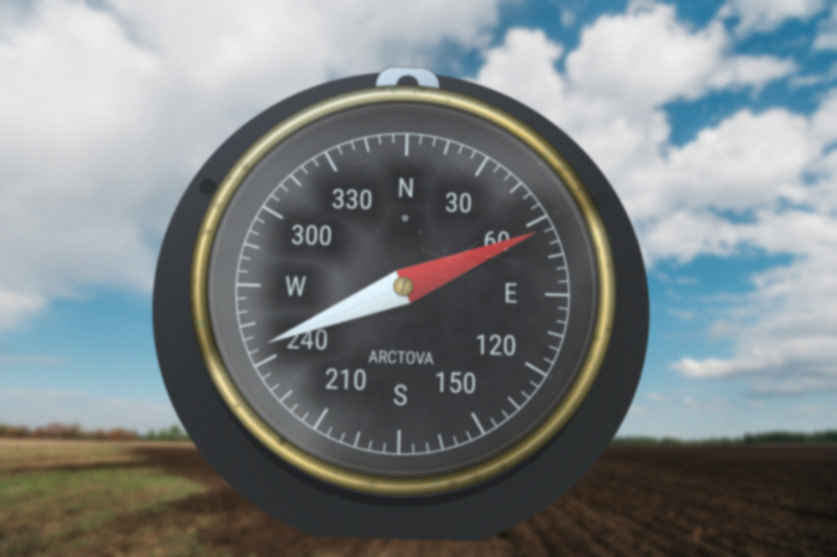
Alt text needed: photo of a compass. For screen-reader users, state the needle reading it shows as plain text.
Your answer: 65 °
